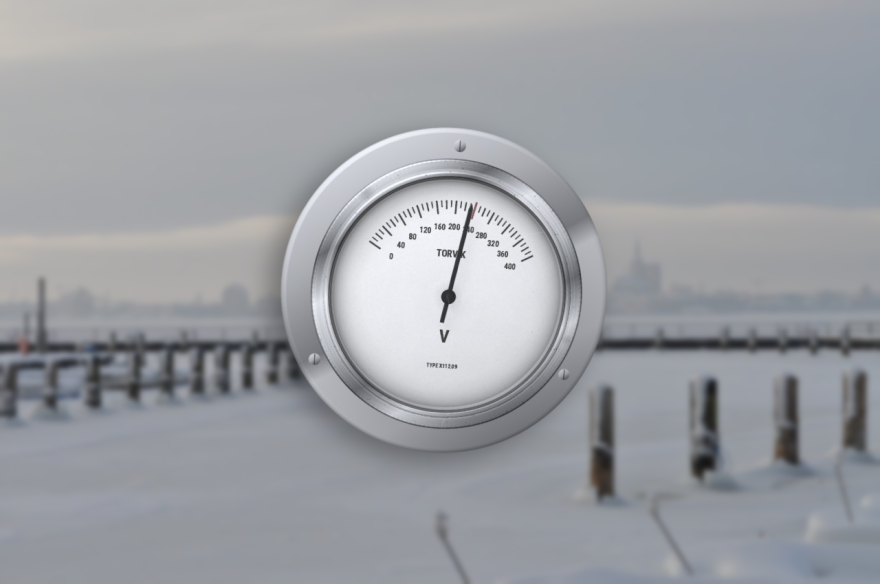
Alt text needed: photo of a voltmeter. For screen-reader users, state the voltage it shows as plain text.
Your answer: 230 V
